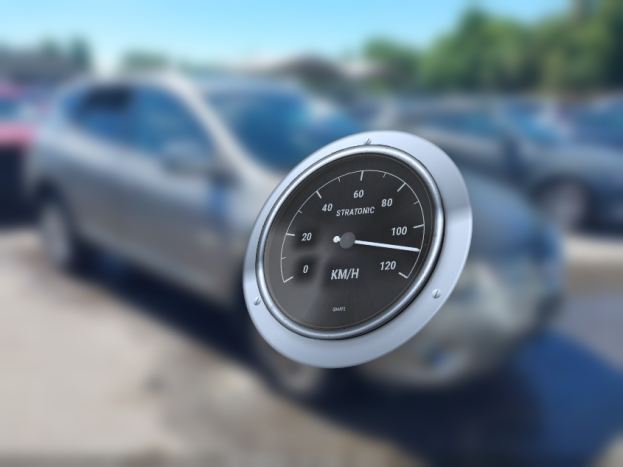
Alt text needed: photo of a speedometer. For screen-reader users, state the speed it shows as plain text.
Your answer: 110 km/h
